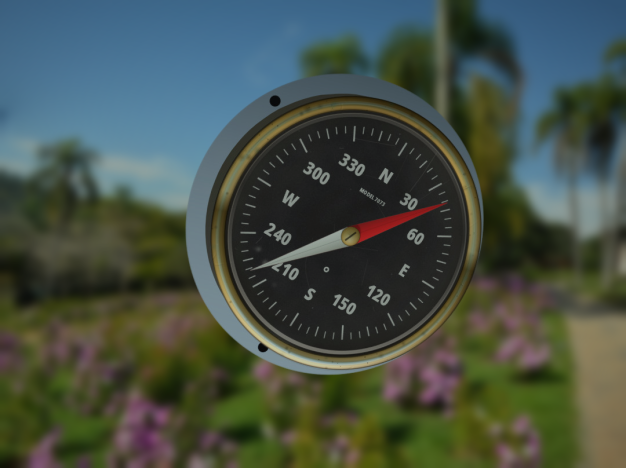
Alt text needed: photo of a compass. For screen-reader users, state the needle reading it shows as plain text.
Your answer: 40 °
